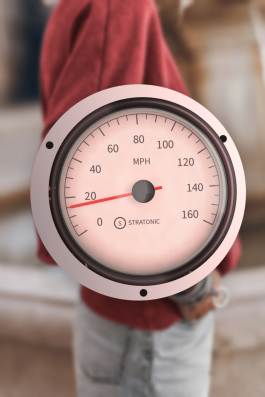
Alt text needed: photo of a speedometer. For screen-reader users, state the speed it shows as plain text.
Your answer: 15 mph
